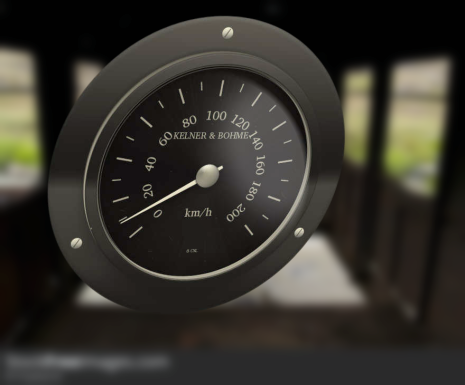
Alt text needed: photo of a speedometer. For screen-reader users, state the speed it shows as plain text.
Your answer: 10 km/h
